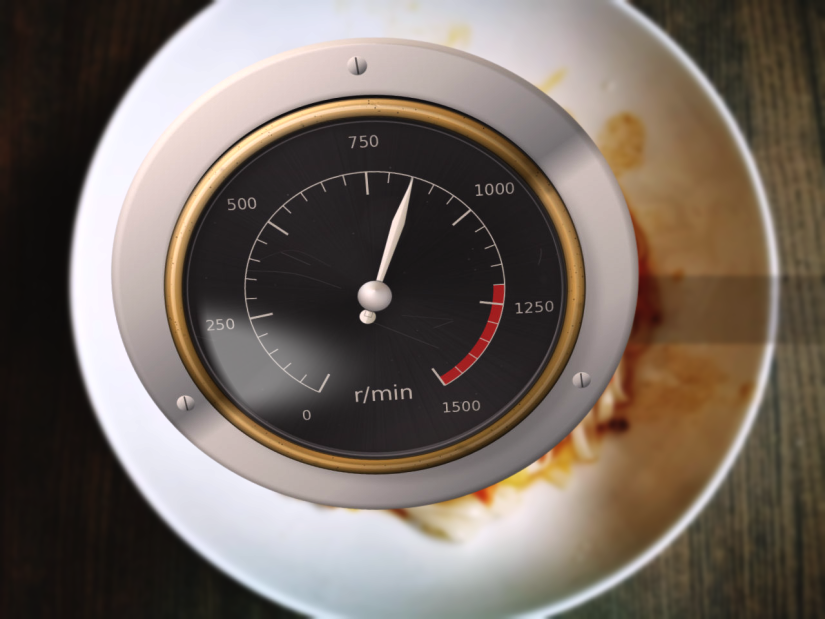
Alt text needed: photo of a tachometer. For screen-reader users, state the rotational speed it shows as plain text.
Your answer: 850 rpm
